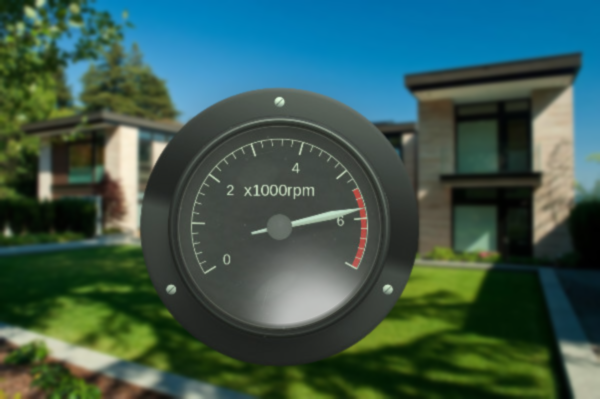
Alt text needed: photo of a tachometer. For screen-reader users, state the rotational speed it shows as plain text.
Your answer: 5800 rpm
